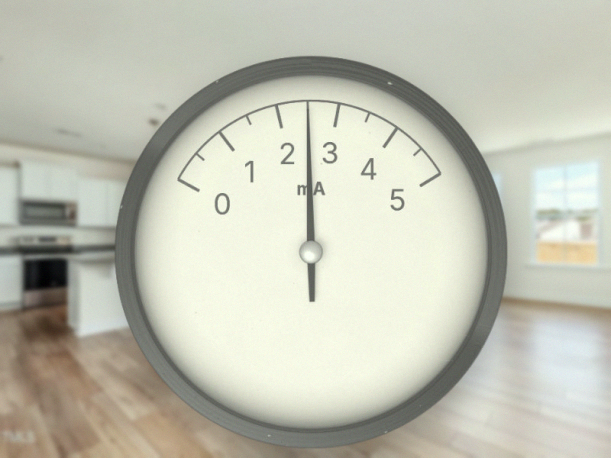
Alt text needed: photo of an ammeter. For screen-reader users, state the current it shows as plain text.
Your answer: 2.5 mA
